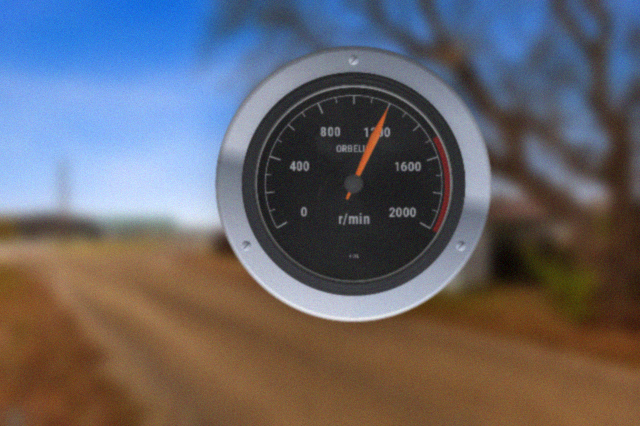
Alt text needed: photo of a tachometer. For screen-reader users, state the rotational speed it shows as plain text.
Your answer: 1200 rpm
